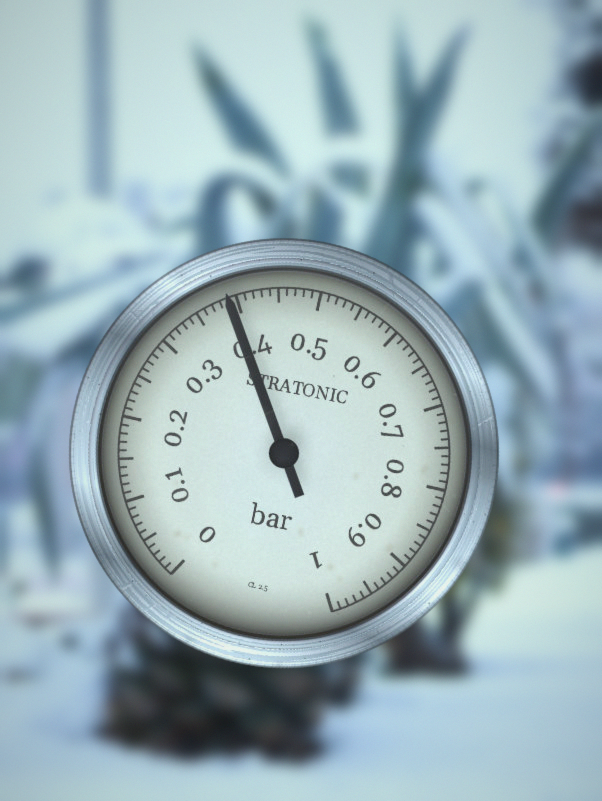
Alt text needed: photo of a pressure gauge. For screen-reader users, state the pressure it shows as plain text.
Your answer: 0.39 bar
